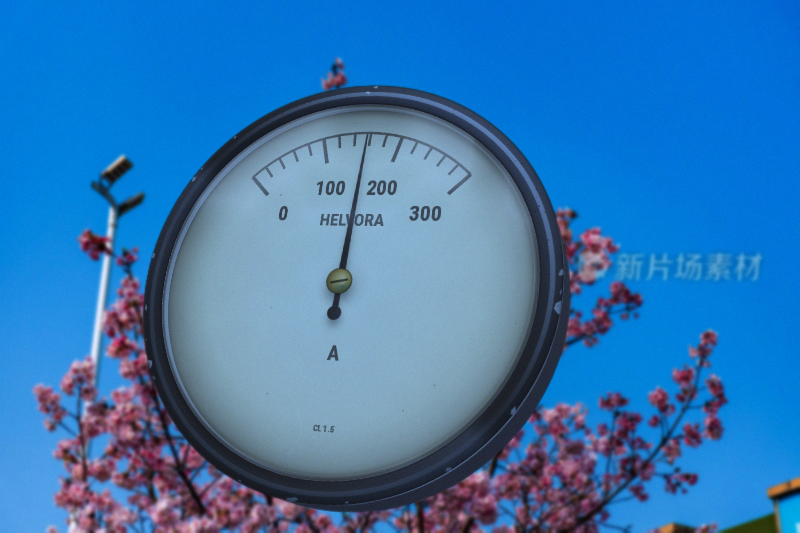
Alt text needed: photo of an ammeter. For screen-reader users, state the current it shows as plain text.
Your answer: 160 A
